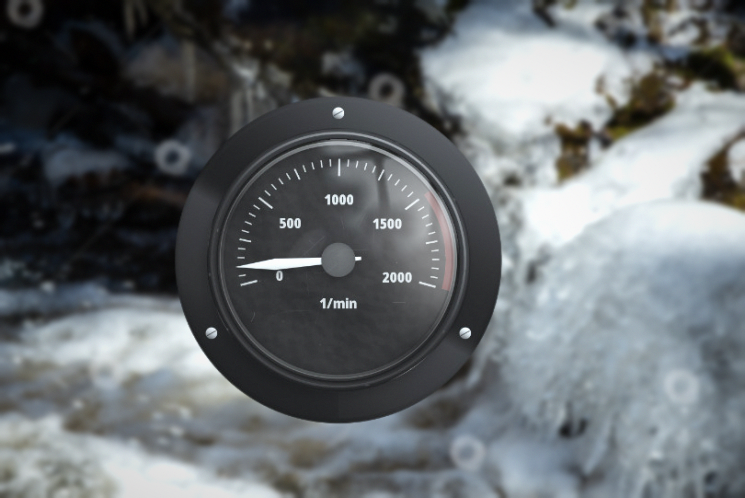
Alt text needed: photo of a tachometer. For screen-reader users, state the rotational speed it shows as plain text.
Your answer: 100 rpm
